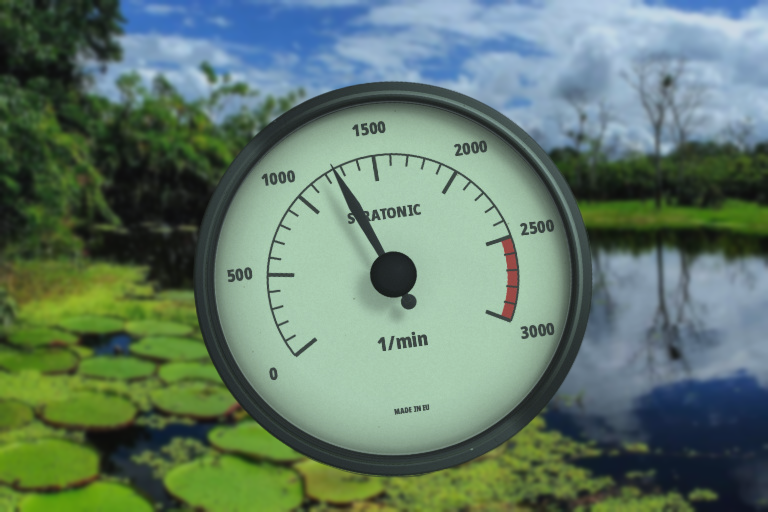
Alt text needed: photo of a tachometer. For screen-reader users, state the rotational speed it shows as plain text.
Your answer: 1250 rpm
